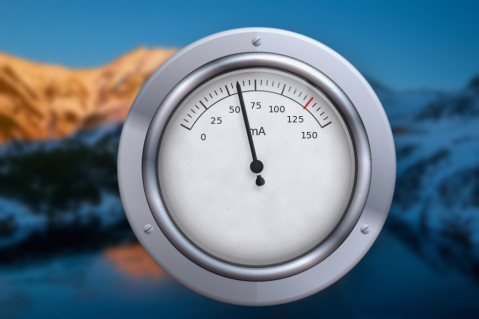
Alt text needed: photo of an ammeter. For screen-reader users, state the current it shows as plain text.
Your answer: 60 mA
